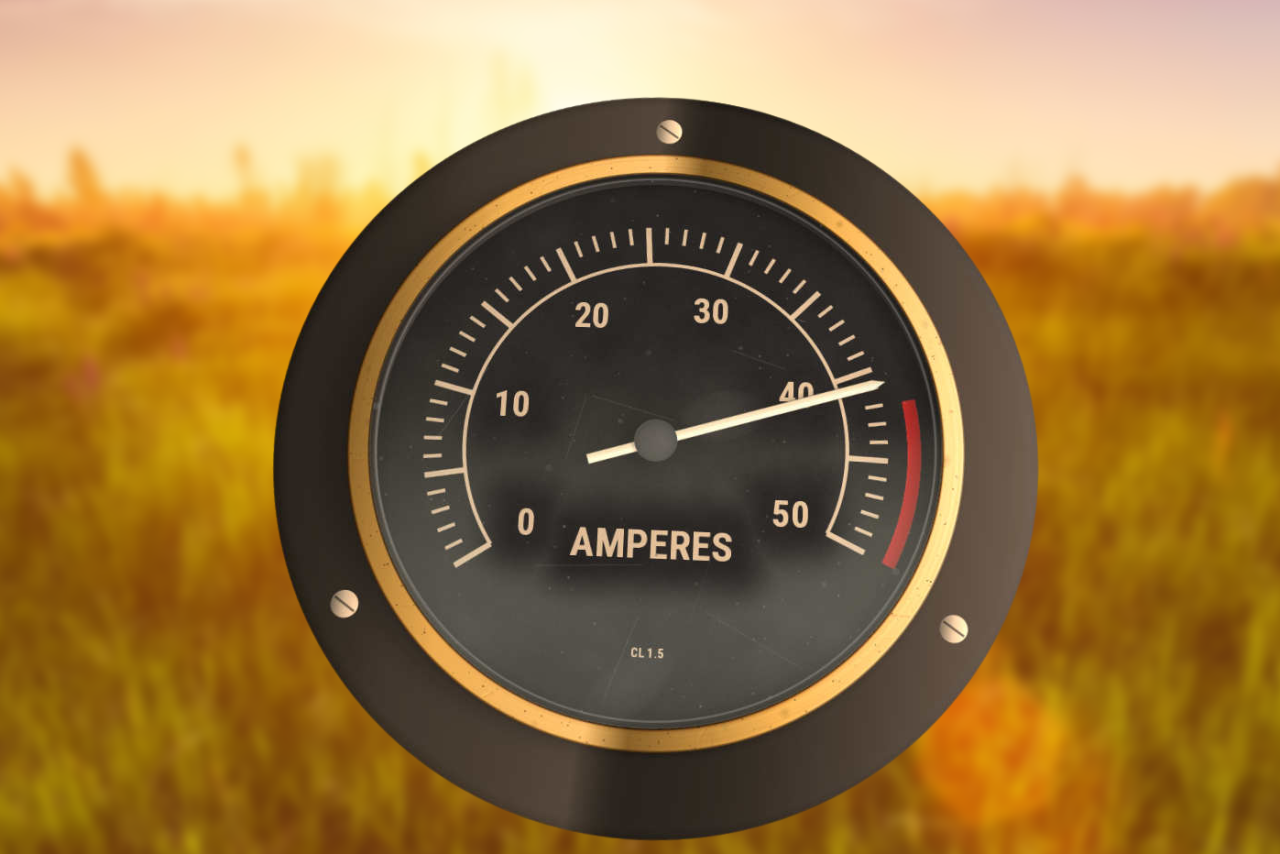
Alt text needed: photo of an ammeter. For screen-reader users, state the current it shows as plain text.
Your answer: 41 A
